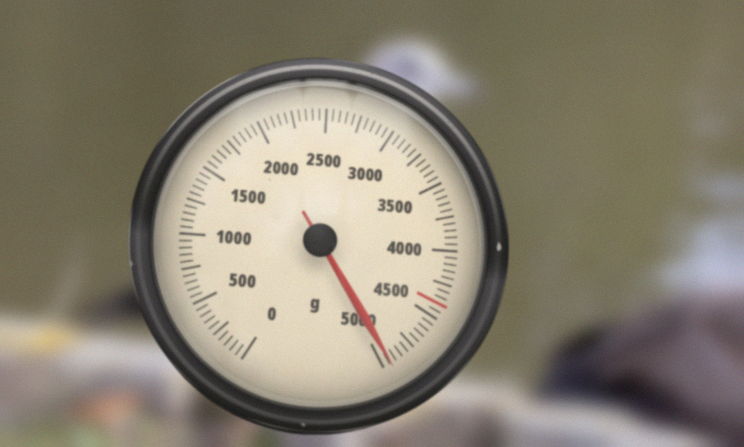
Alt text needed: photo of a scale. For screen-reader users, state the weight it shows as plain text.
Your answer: 4950 g
